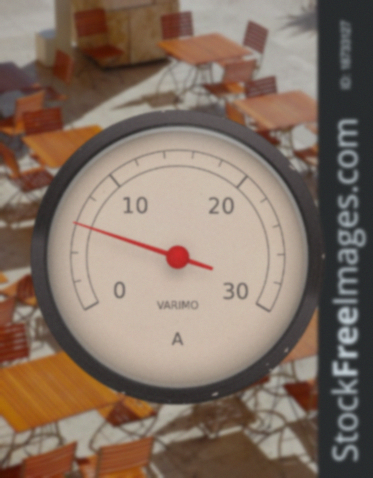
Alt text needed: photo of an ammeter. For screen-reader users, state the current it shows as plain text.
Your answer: 6 A
